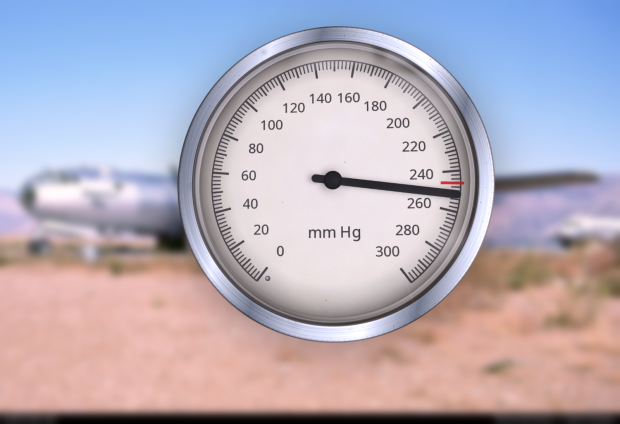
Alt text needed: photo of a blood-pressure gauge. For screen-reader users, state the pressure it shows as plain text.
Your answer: 252 mmHg
